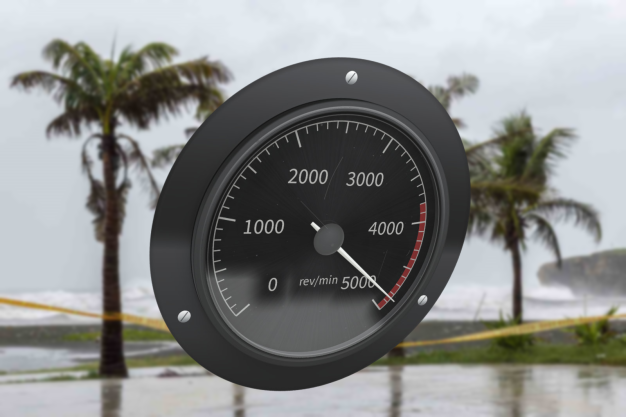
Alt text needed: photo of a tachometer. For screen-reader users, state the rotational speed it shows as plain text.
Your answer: 4850 rpm
